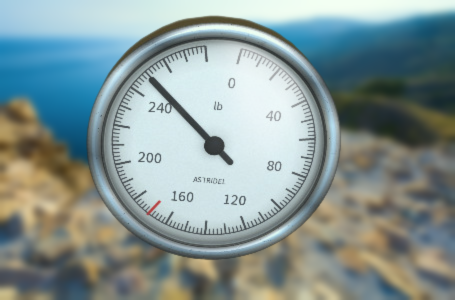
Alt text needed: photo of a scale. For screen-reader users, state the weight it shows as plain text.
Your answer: 250 lb
